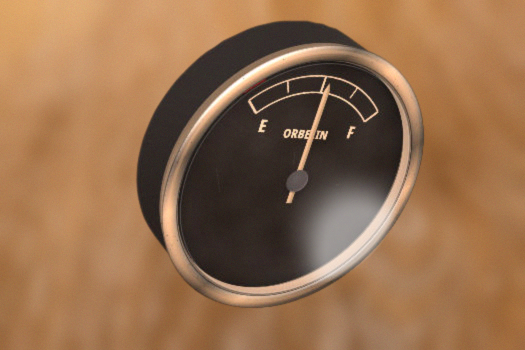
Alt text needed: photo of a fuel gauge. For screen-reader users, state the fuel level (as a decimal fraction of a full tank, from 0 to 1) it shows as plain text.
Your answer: 0.5
